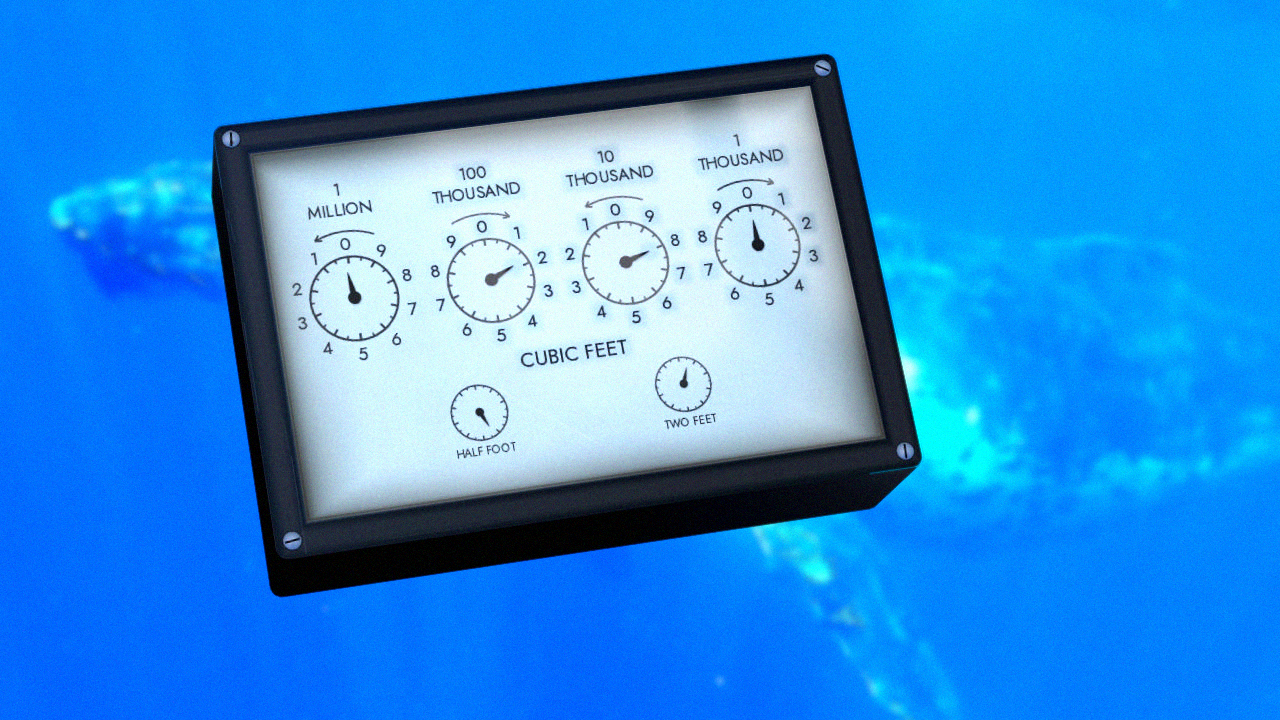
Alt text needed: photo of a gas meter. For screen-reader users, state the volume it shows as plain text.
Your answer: 18000 ft³
